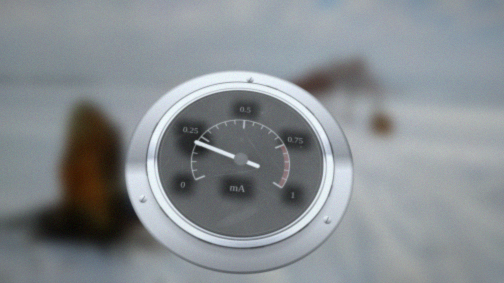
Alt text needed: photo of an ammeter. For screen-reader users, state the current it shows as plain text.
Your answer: 0.2 mA
